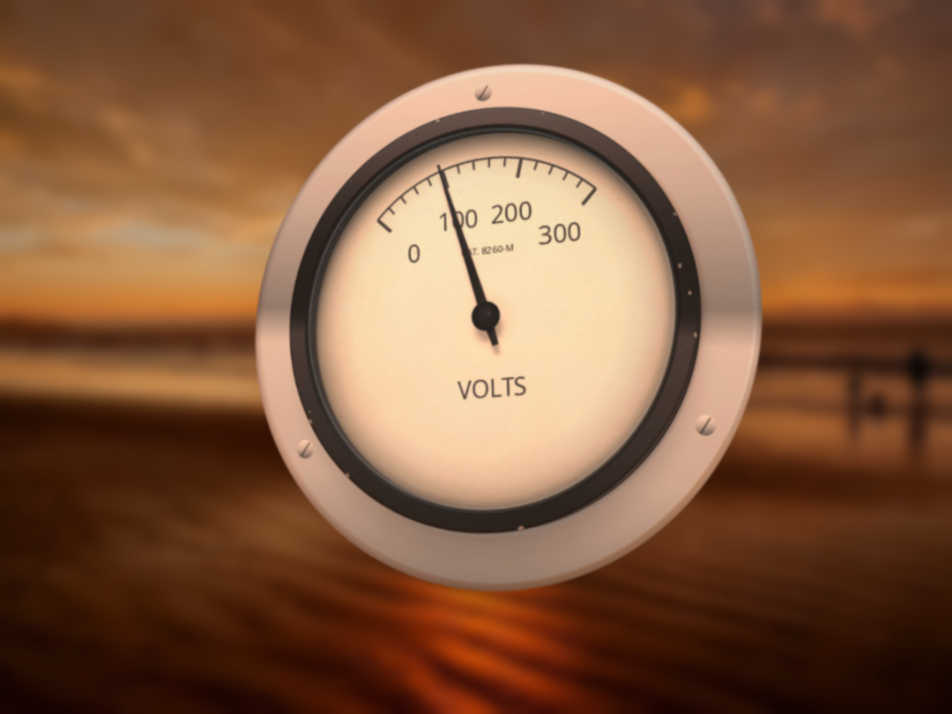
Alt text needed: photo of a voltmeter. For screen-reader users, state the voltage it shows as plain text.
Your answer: 100 V
